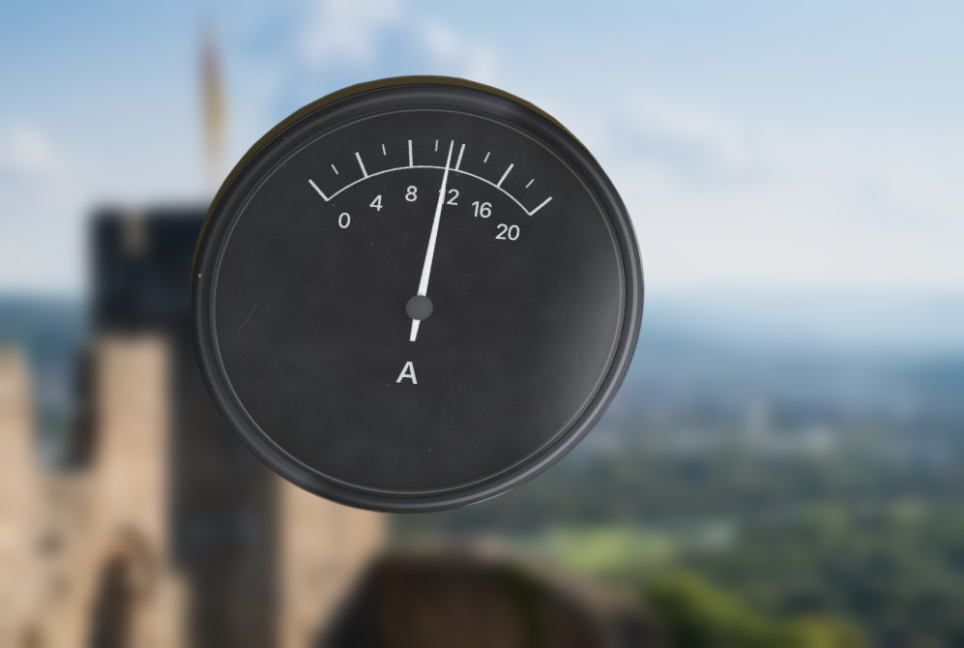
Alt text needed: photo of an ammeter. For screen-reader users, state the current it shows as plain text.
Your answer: 11 A
